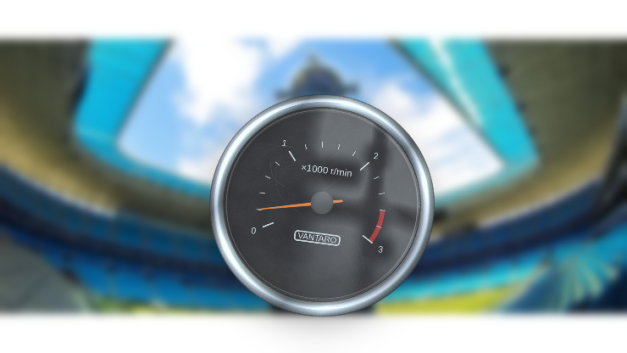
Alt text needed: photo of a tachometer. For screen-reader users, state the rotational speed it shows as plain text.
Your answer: 200 rpm
